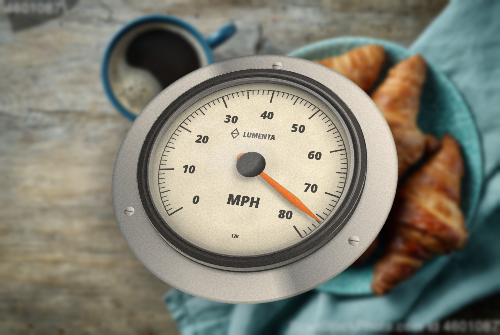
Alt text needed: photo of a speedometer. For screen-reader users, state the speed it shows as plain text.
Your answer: 76 mph
